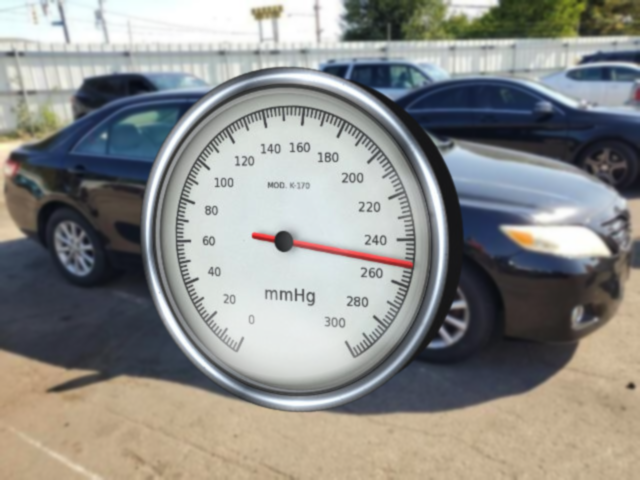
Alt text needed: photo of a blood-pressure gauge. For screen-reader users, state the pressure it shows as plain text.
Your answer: 250 mmHg
